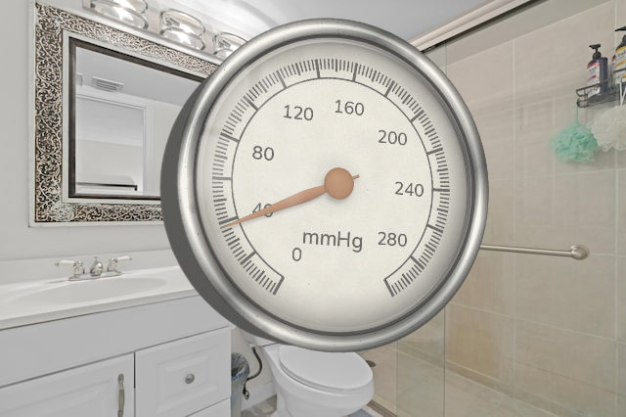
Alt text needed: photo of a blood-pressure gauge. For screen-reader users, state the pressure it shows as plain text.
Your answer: 38 mmHg
